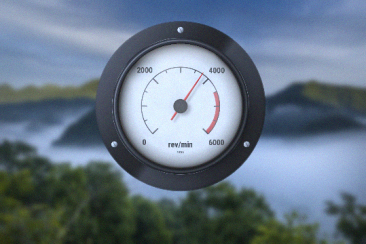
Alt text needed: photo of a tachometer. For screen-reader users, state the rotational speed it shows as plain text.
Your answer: 3750 rpm
